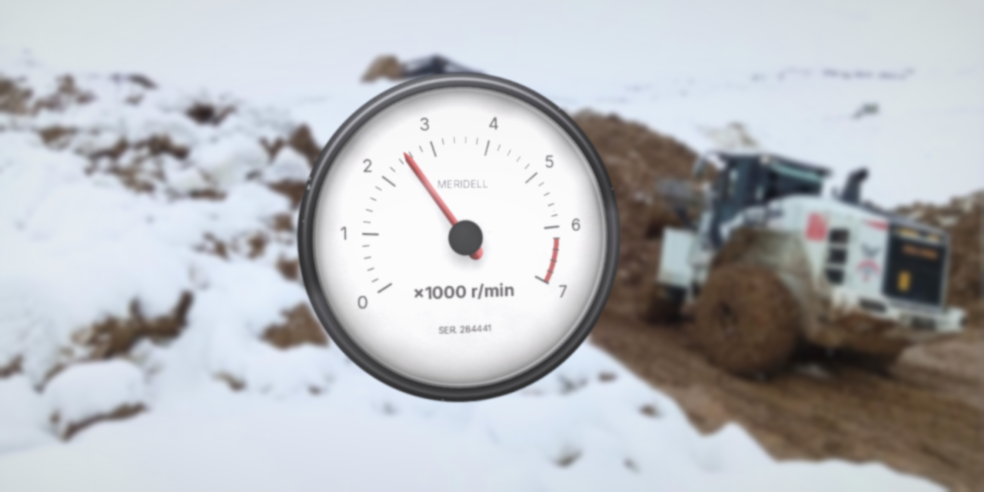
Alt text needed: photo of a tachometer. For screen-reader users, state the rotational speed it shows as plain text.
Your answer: 2500 rpm
